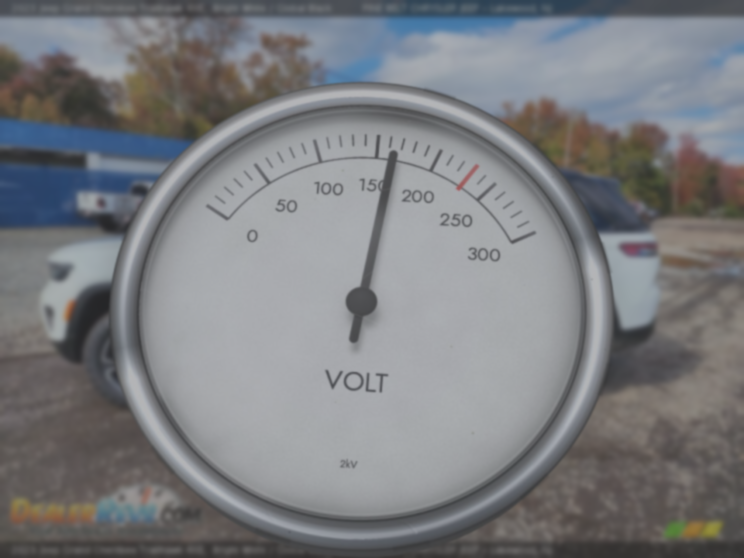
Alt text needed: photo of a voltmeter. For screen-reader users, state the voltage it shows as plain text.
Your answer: 165 V
